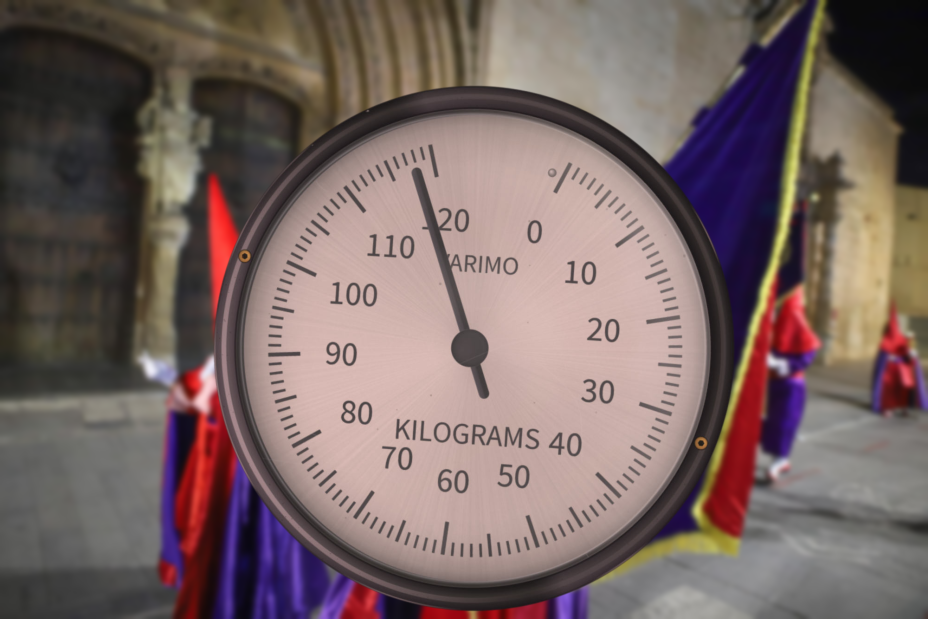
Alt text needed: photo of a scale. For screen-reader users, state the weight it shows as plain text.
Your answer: 118 kg
